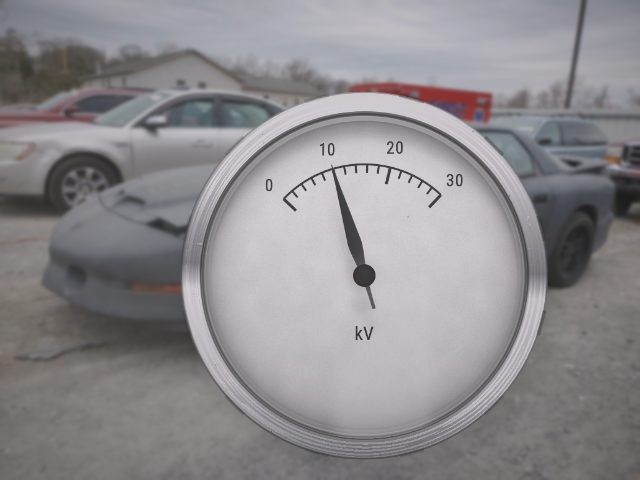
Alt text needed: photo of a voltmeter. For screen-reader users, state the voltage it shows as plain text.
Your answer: 10 kV
